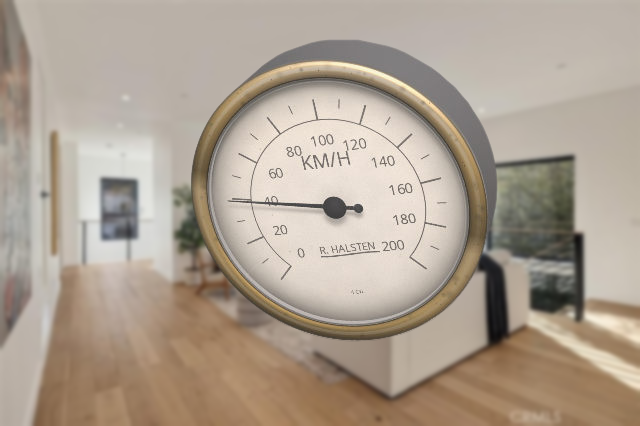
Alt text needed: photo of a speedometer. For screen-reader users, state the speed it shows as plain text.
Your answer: 40 km/h
